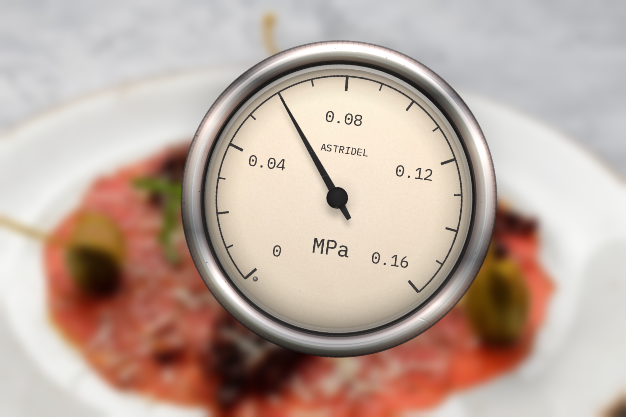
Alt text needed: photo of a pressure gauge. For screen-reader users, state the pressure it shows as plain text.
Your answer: 0.06 MPa
